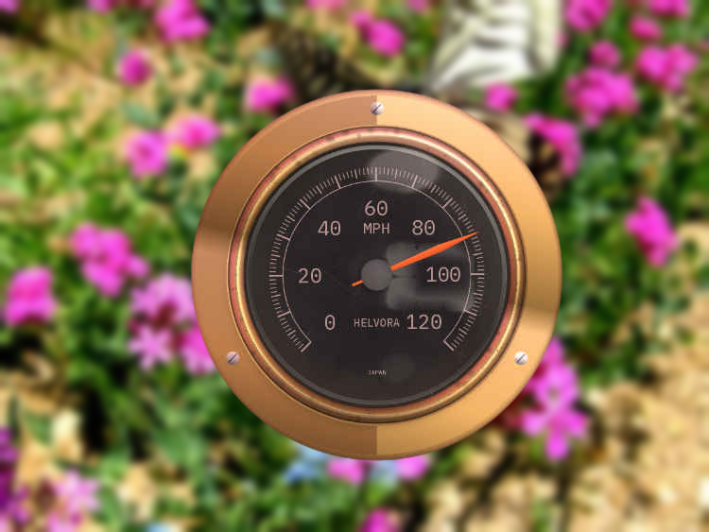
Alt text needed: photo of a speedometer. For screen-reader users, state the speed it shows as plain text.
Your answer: 90 mph
